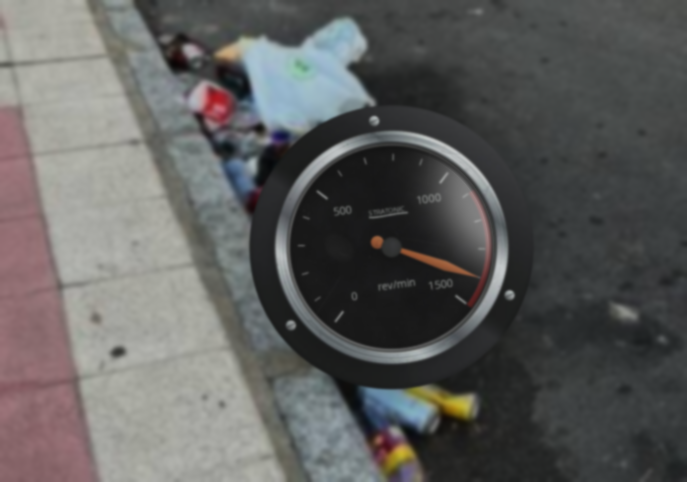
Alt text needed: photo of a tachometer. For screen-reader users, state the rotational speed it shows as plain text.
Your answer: 1400 rpm
